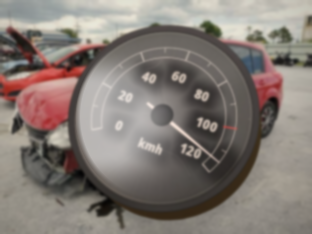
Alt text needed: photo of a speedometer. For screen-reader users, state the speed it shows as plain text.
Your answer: 115 km/h
